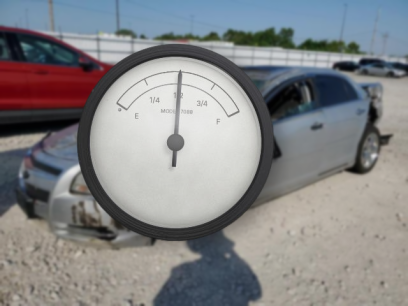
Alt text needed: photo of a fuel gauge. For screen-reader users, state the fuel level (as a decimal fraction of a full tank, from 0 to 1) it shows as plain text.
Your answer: 0.5
